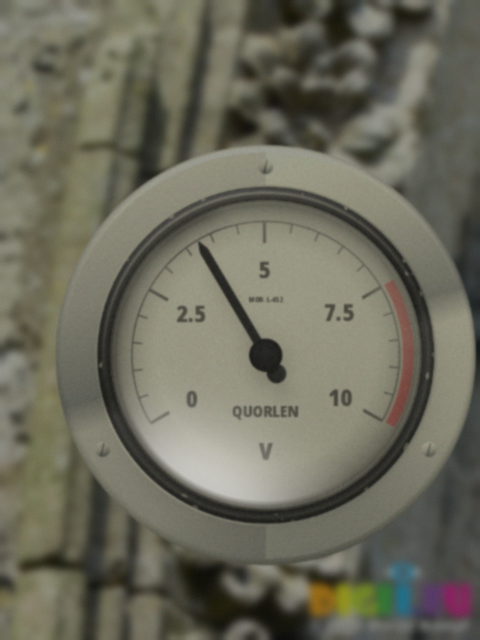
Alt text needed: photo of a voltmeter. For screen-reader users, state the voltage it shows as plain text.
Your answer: 3.75 V
